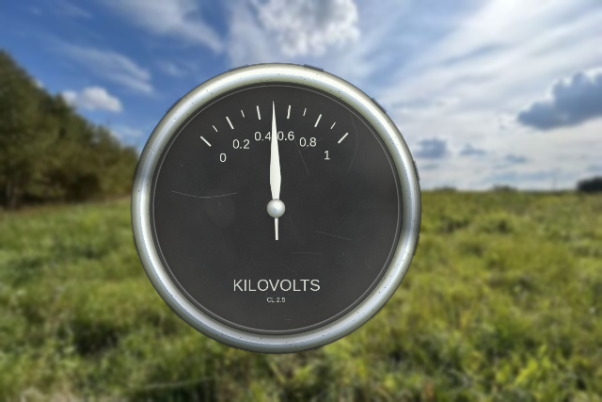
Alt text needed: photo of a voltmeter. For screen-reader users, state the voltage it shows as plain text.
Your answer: 0.5 kV
